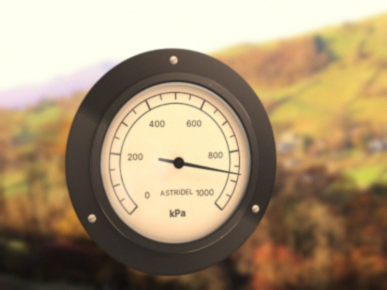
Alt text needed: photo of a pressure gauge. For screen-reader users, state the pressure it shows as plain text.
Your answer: 875 kPa
